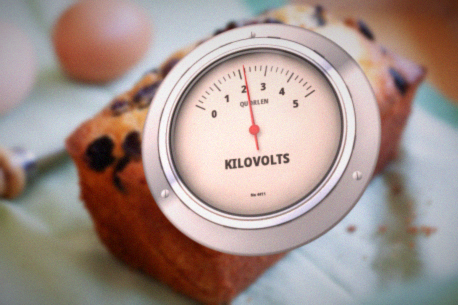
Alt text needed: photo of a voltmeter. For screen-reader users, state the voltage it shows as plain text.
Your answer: 2.2 kV
